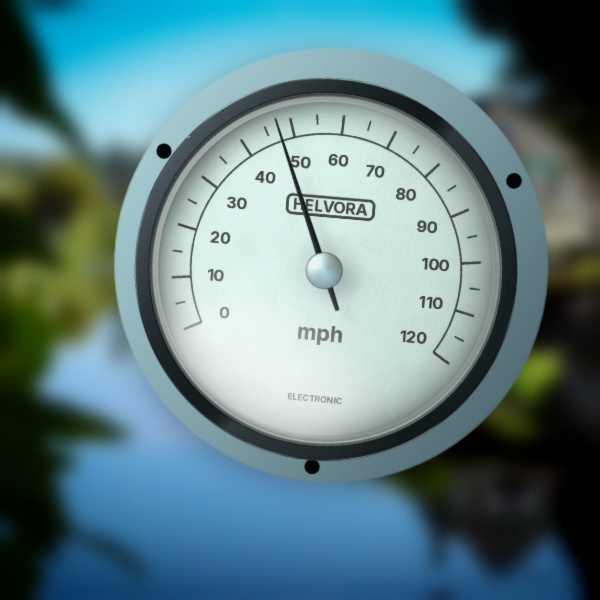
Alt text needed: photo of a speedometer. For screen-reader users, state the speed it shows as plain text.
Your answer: 47.5 mph
